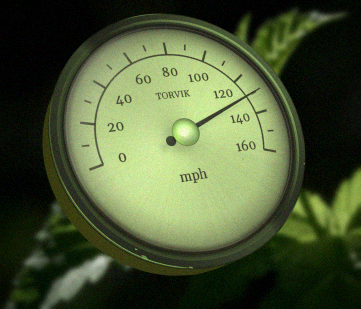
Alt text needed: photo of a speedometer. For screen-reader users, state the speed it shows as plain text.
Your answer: 130 mph
